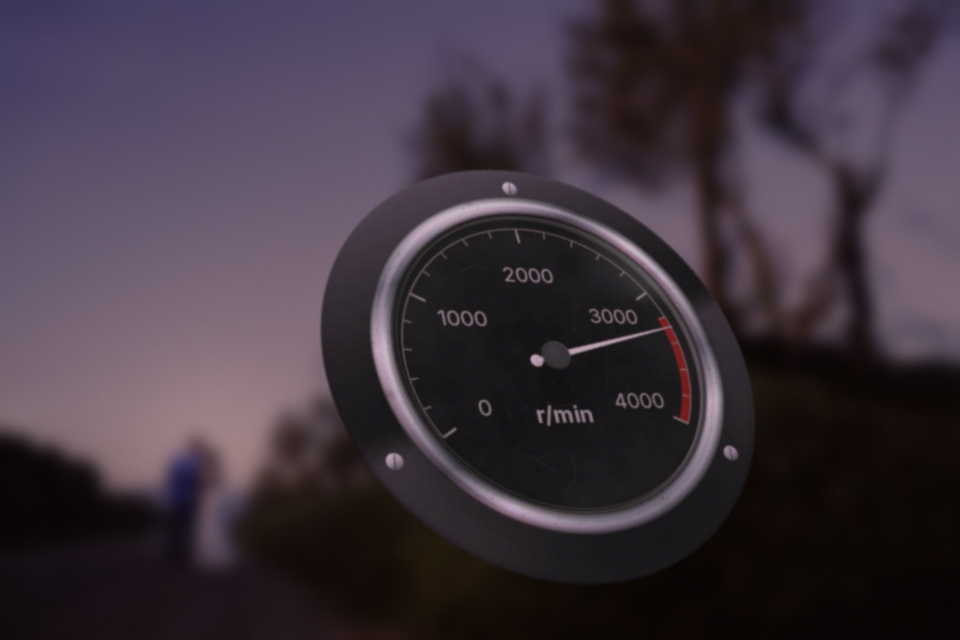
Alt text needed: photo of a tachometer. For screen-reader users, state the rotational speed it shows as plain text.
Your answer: 3300 rpm
